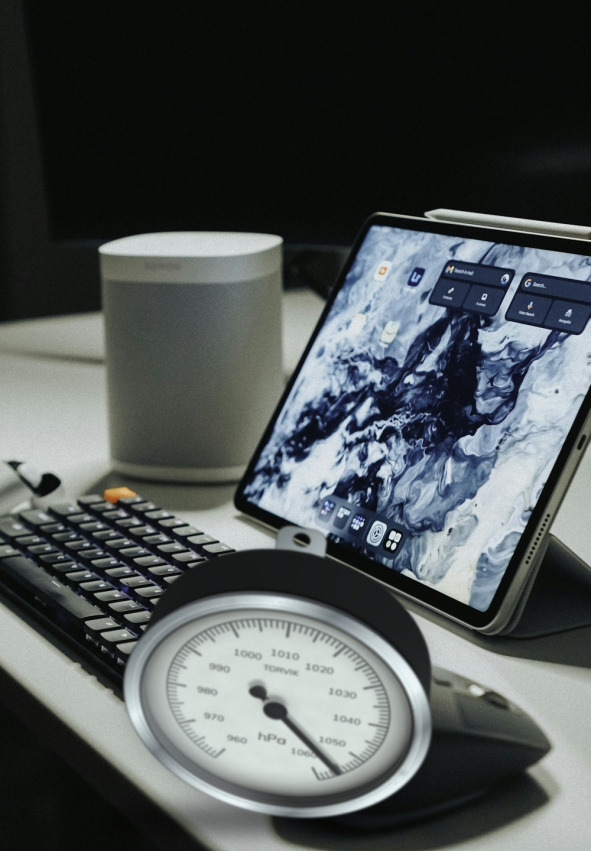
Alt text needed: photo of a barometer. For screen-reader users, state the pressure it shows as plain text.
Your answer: 1055 hPa
